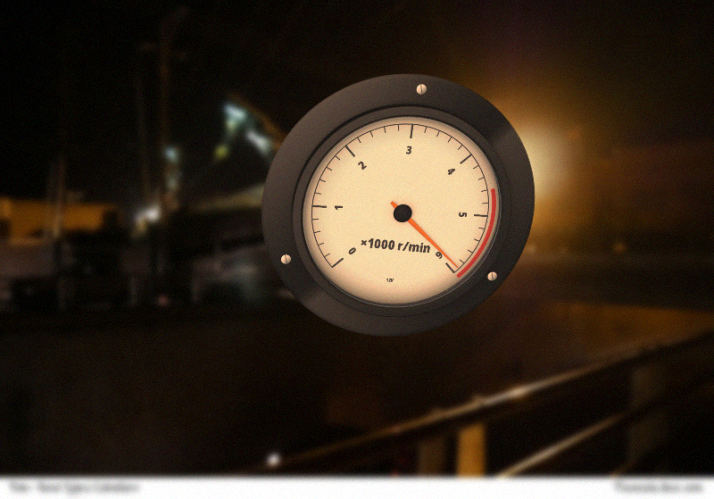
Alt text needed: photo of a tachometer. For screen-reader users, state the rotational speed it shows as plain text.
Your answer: 5900 rpm
